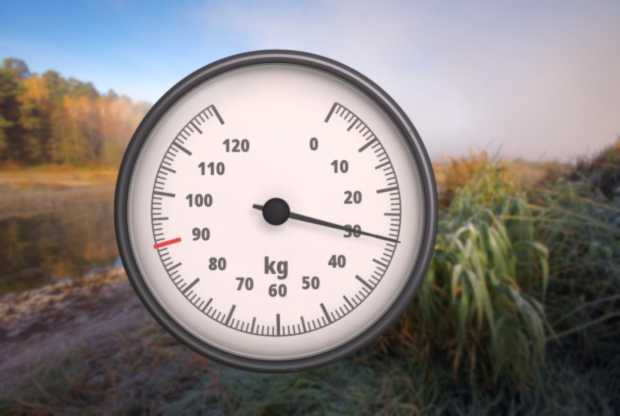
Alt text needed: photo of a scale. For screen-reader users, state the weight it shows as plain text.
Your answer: 30 kg
